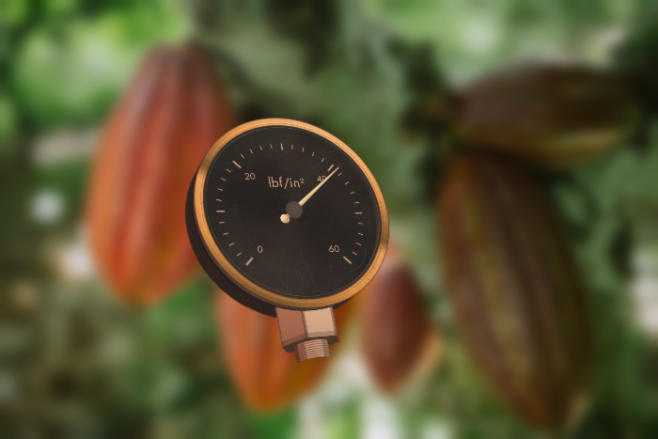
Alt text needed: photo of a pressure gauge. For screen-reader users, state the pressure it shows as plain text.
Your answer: 41 psi
